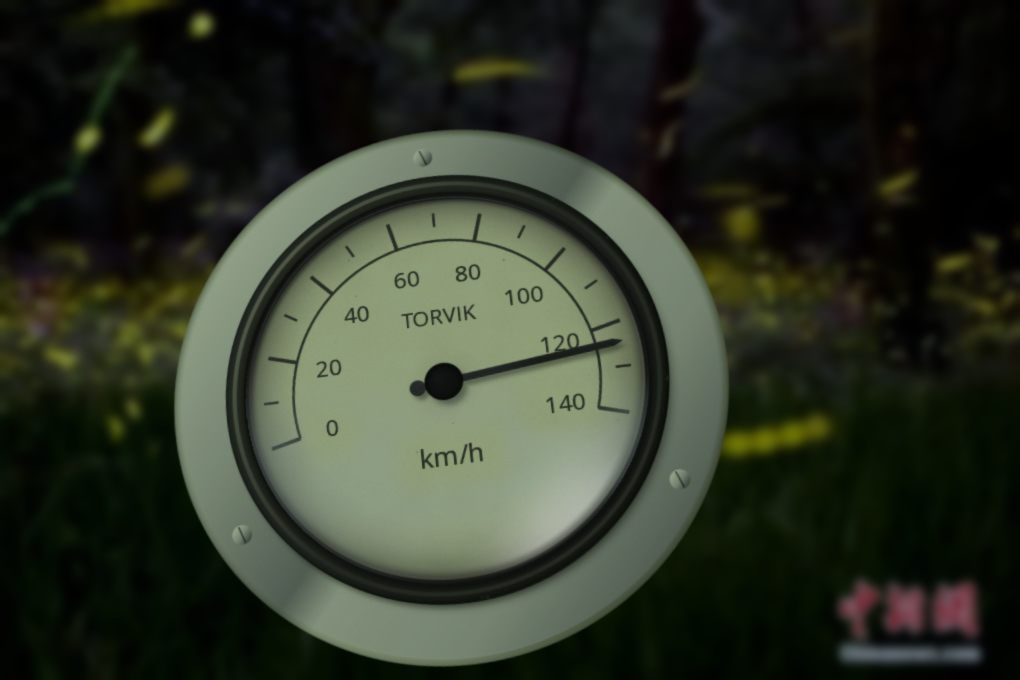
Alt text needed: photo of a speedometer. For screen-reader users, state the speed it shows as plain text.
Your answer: 125 km/h
